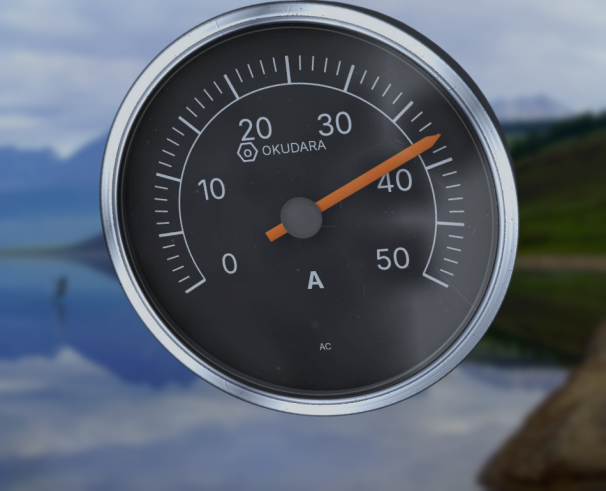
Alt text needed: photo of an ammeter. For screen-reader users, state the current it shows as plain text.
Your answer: 38 A
